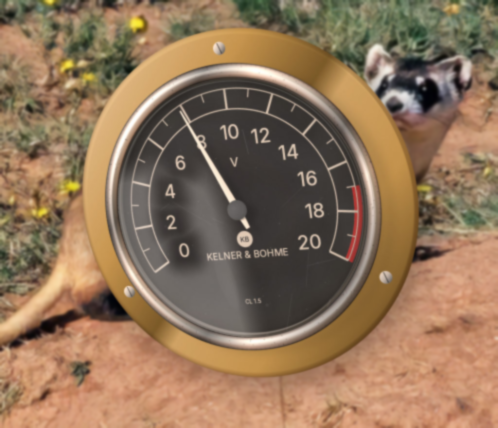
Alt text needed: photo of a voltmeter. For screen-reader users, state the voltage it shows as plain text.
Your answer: 8 V
